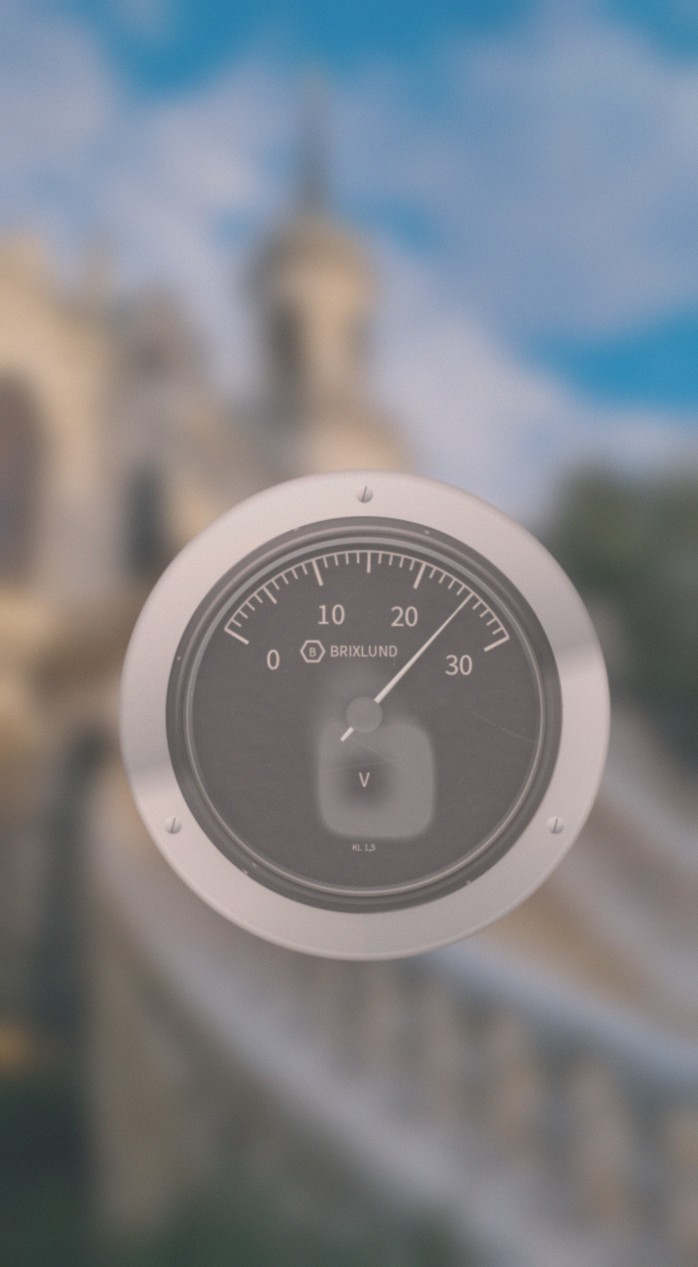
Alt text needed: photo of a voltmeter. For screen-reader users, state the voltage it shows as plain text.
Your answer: 25 V
